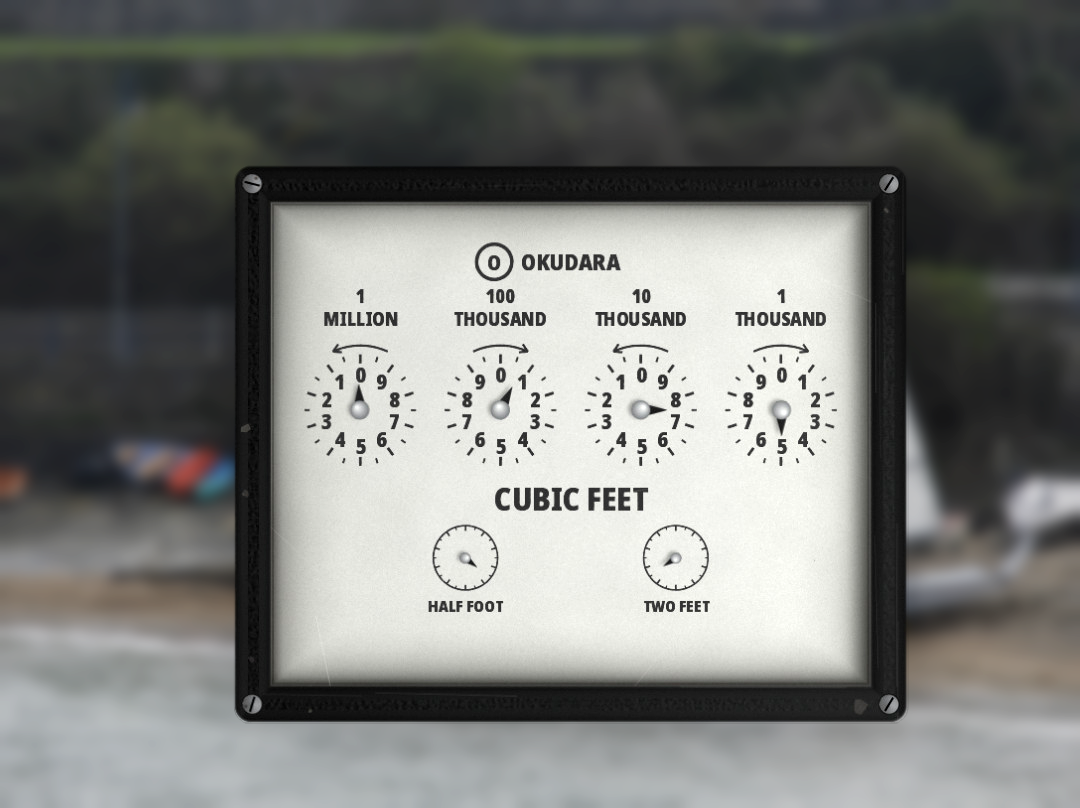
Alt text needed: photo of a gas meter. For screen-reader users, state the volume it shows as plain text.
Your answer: 7500 ft³
